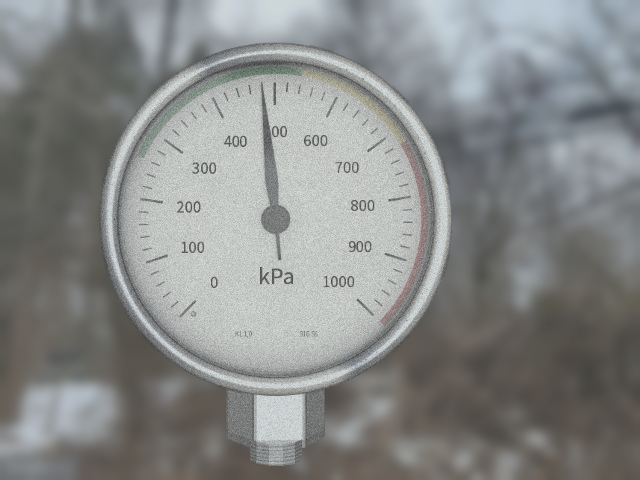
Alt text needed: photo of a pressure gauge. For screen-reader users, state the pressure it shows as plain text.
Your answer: 480 kPa
